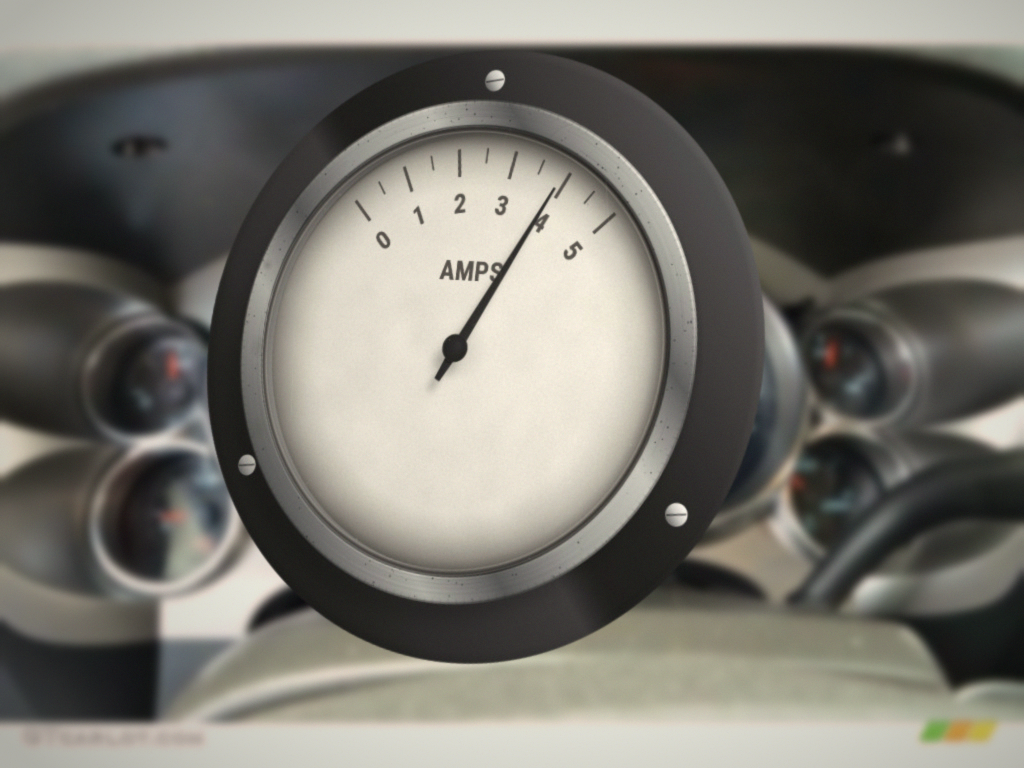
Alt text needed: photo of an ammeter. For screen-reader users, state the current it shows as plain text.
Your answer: 4 A
